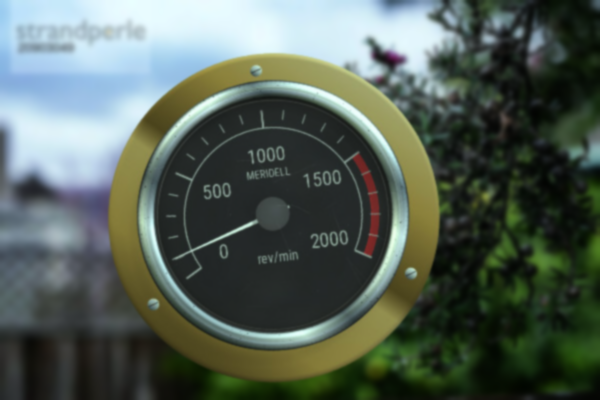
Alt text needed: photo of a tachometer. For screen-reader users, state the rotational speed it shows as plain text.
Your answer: 100 rpm
